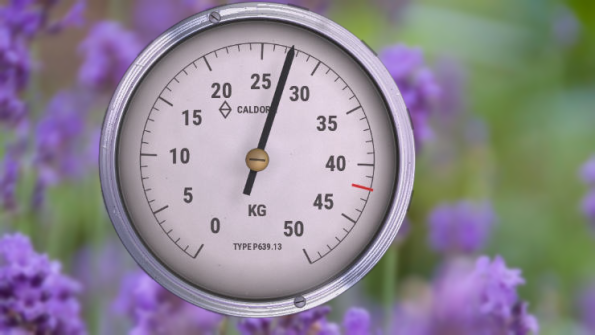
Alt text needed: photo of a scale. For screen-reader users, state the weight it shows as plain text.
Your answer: 27.5 kg
